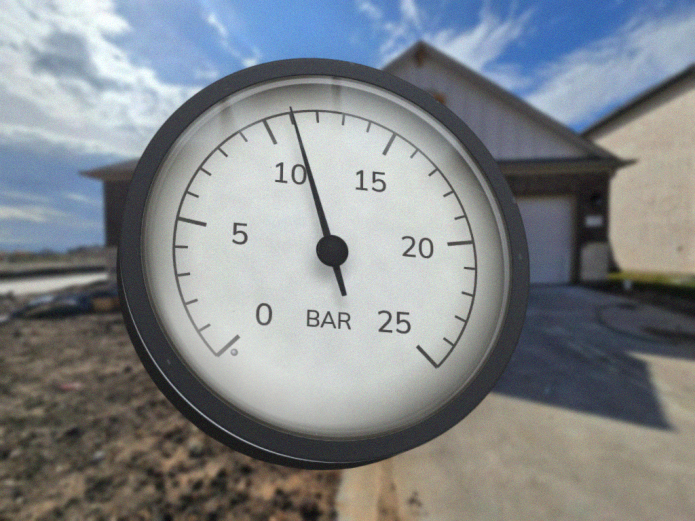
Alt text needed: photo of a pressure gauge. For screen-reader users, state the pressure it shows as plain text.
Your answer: 11 bar
